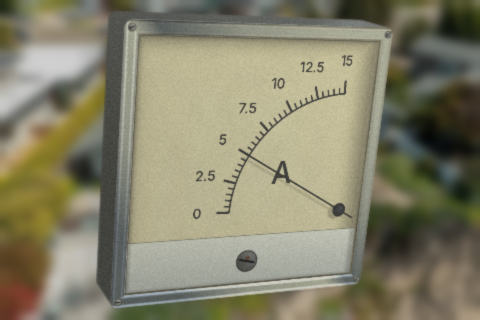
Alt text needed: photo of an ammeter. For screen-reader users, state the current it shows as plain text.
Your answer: 5 A
